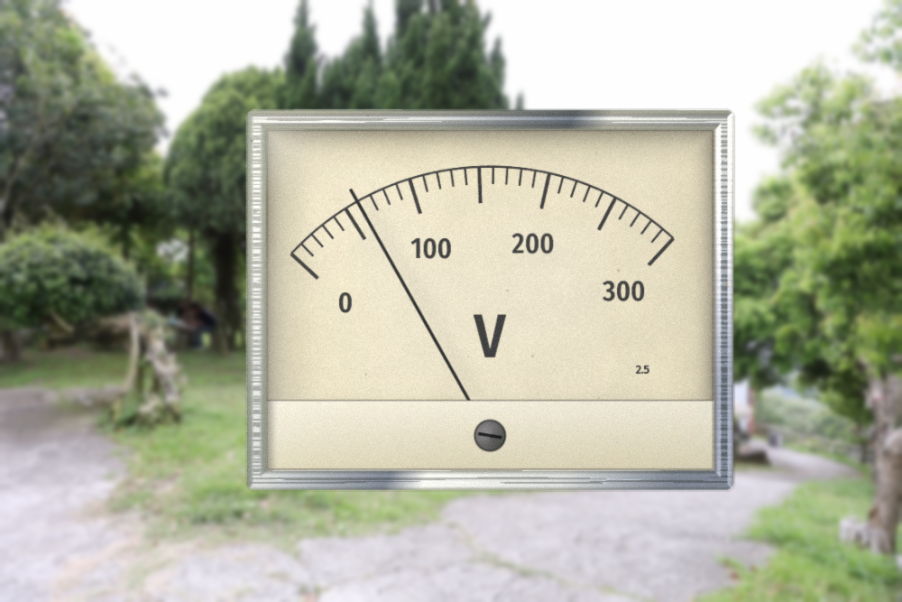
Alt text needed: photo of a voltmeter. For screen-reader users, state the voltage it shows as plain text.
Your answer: 60 V
